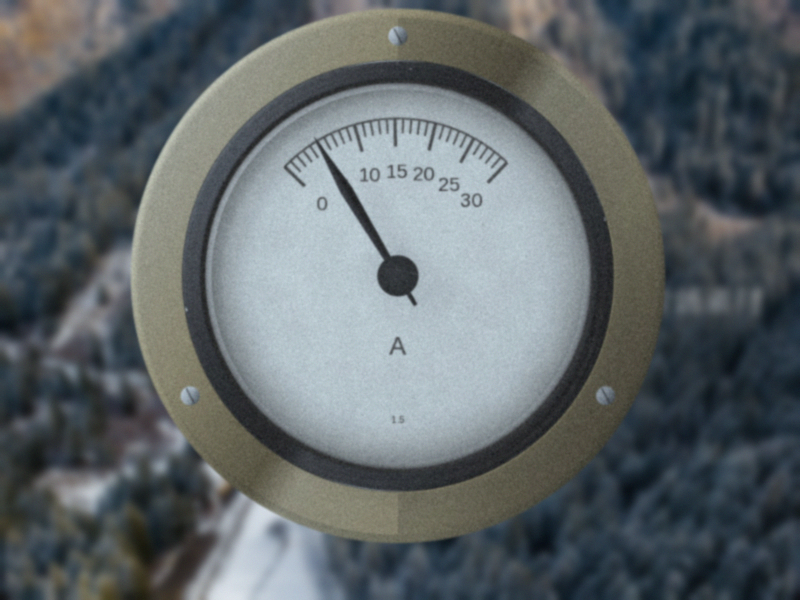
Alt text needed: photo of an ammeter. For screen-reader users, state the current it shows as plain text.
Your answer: 5 A
